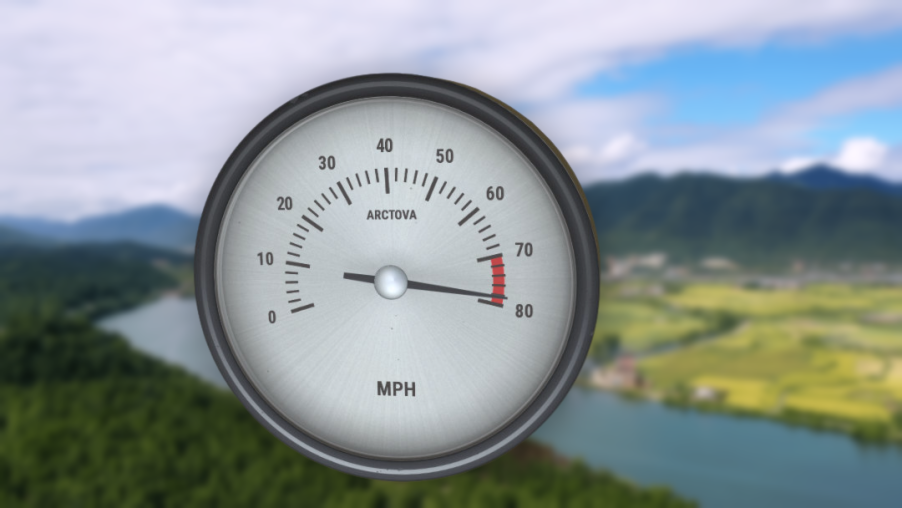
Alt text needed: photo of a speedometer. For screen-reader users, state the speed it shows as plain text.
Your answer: 78 mph
